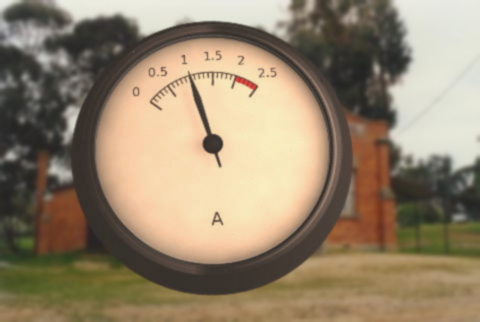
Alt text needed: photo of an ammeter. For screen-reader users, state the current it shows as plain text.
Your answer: 1 A
